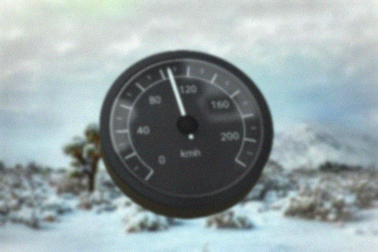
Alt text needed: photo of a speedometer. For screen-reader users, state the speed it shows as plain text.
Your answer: 105 km/h
